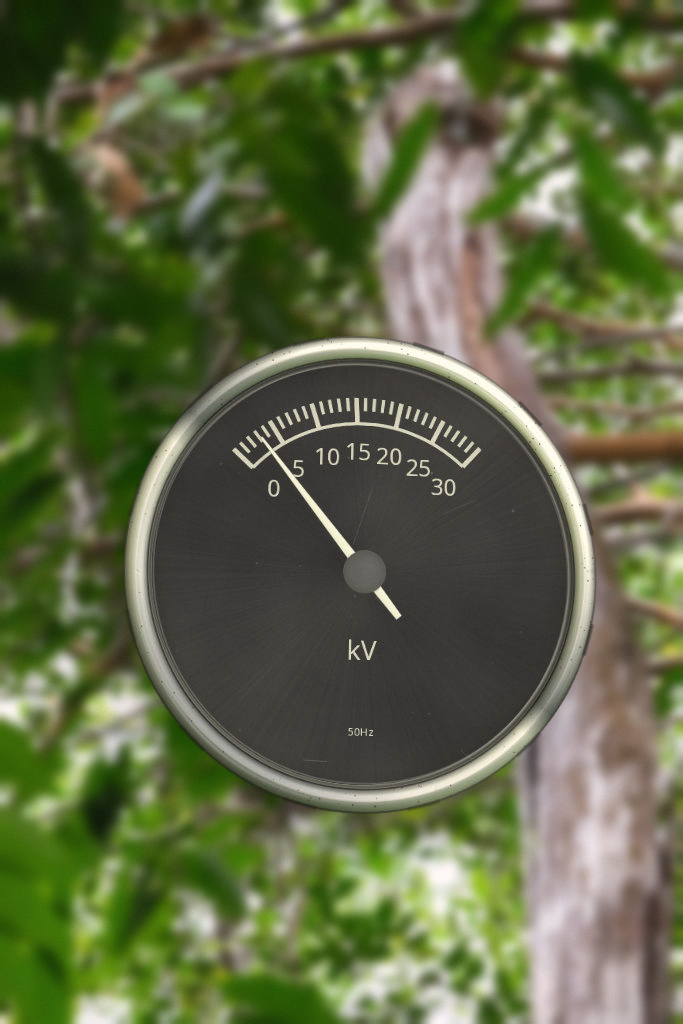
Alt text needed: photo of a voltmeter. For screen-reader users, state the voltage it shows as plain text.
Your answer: 3 kV
